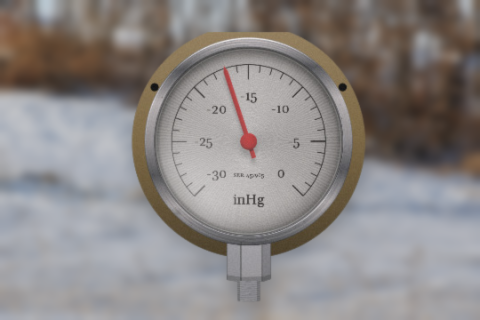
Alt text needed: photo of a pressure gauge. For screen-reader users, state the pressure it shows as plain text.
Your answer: -17 inHg
